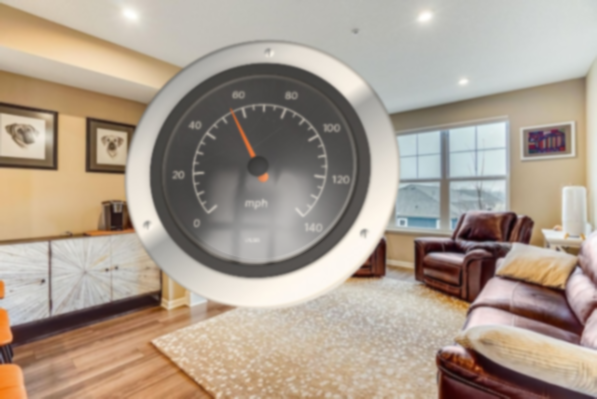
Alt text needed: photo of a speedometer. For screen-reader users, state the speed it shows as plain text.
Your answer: 55 mph
